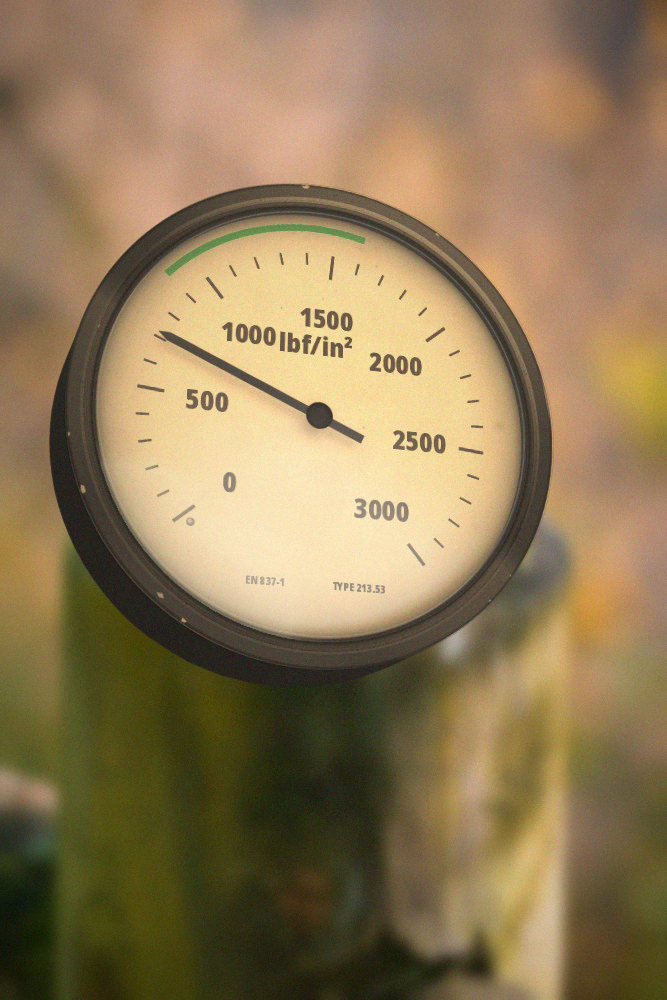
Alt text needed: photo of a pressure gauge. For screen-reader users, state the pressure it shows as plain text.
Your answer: 700 psi
